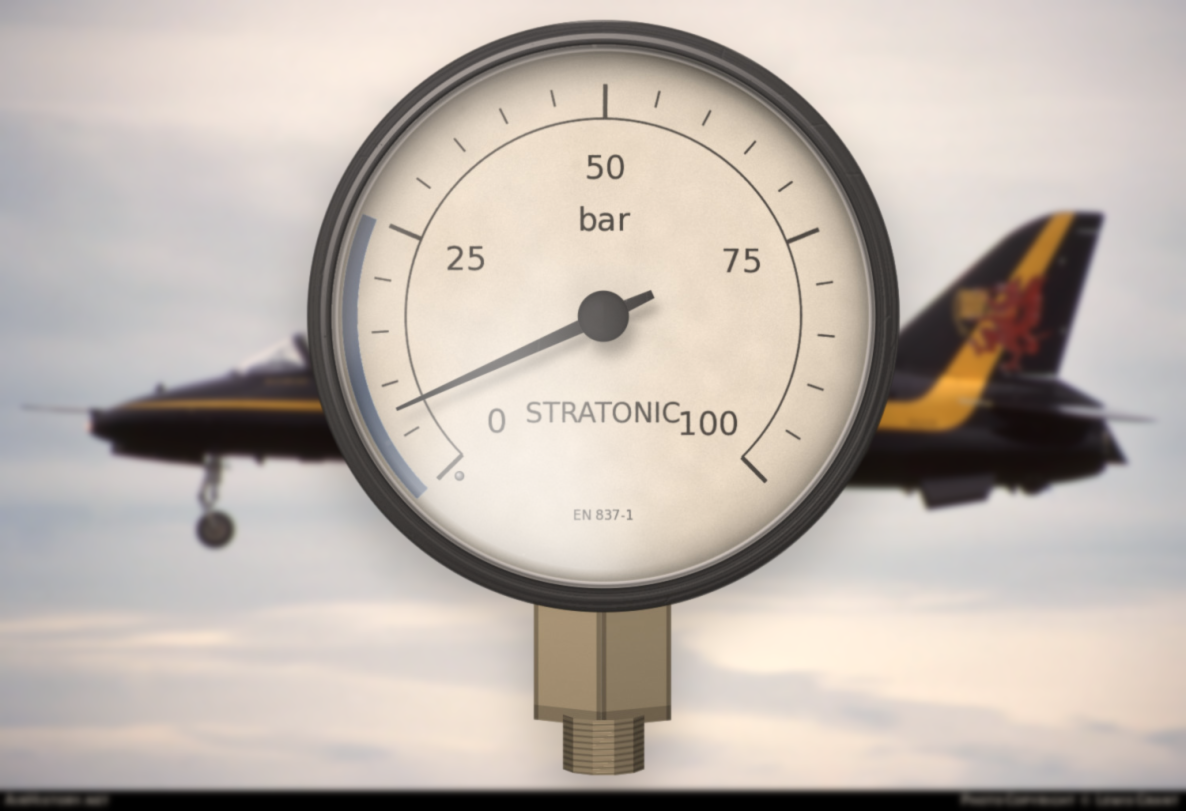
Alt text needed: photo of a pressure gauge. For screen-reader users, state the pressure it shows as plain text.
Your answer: 7.5 bar
